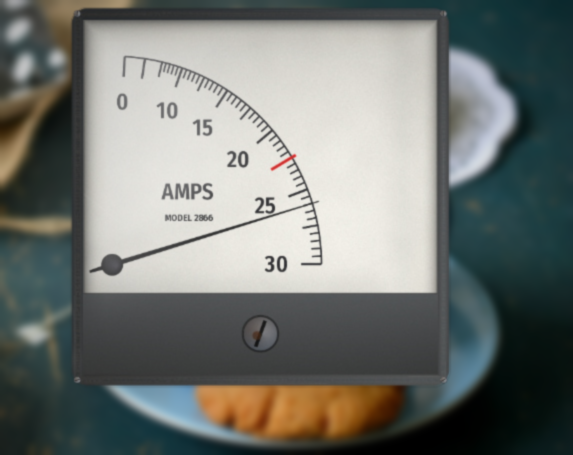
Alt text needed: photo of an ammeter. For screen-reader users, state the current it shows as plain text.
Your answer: 26 A
